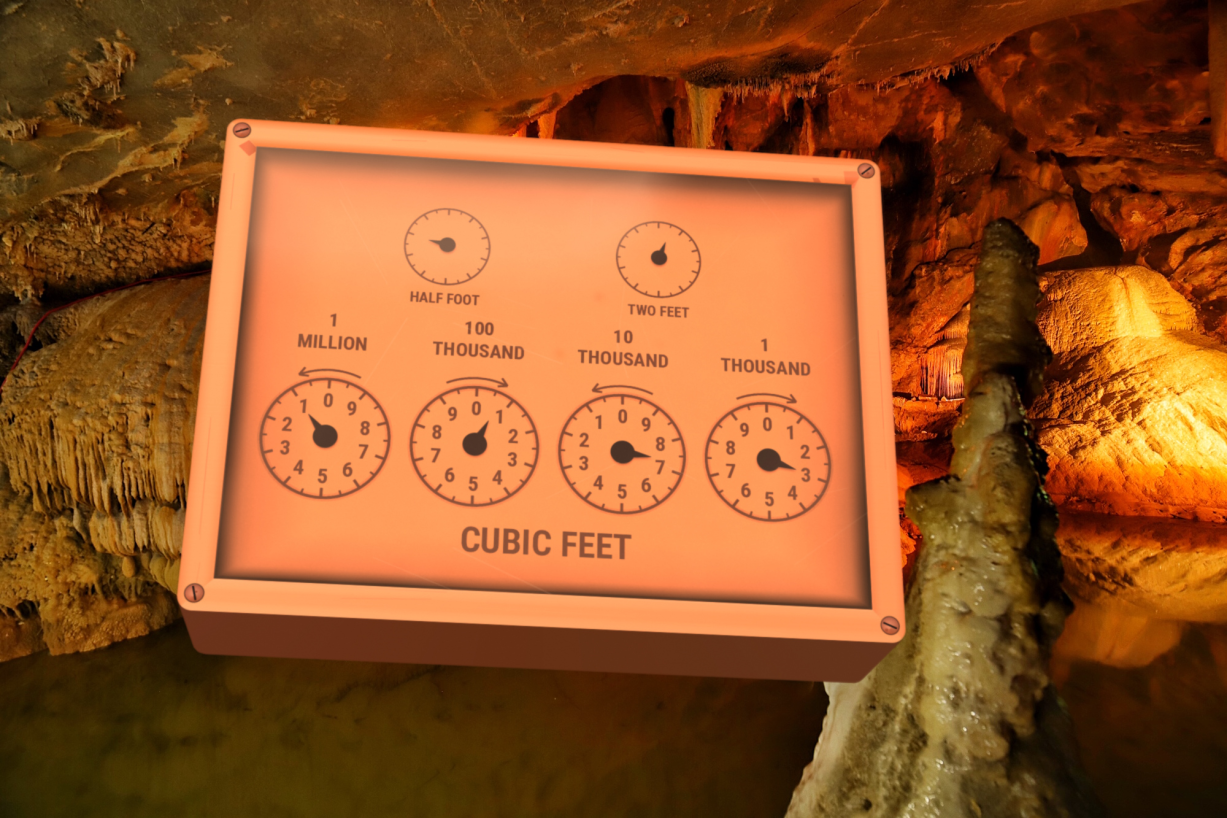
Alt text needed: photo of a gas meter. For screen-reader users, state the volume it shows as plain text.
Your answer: 107300 ft³
